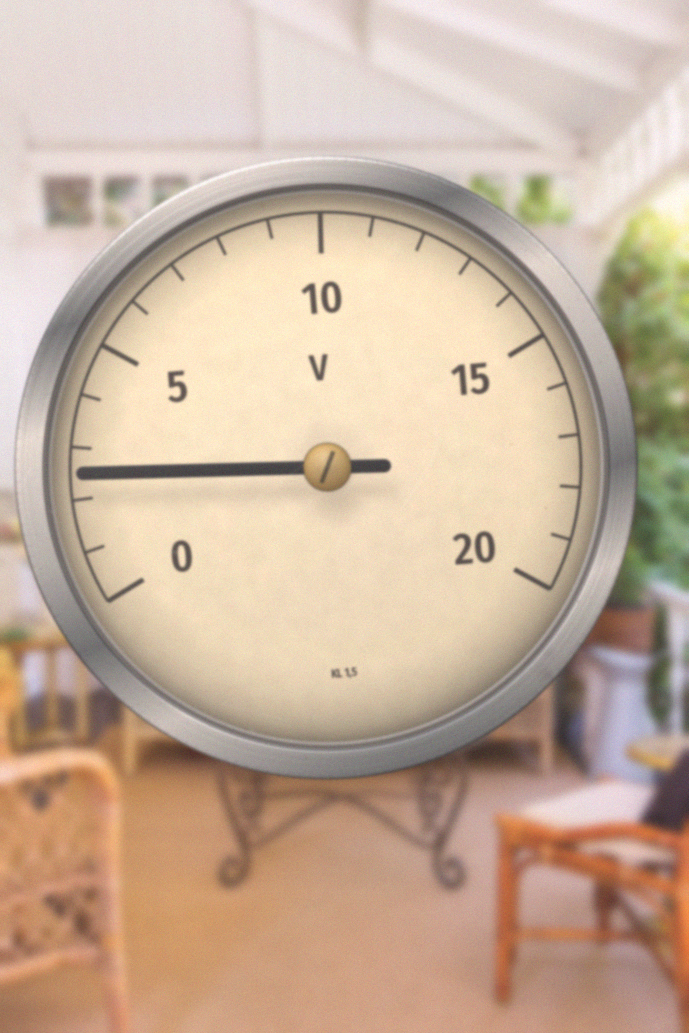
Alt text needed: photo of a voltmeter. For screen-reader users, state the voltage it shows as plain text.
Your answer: 2.5 V
